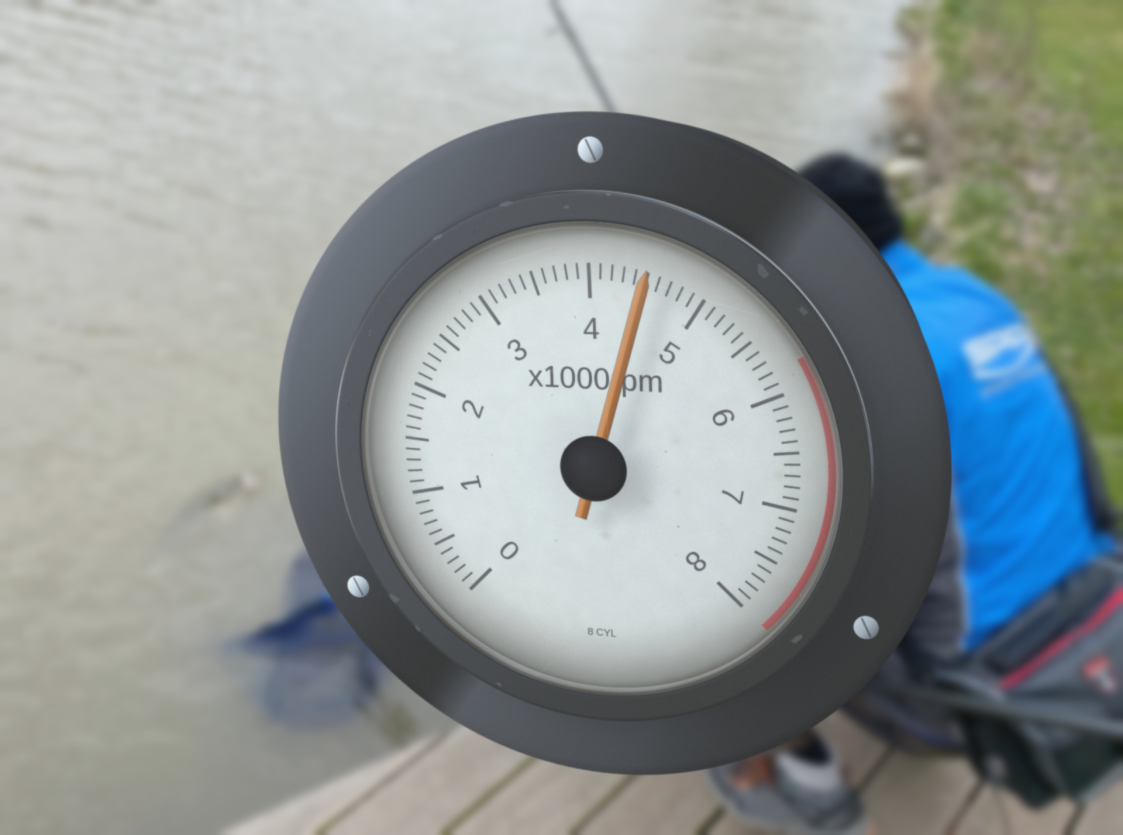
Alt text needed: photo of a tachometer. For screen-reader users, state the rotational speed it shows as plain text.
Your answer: 4500 rpm
